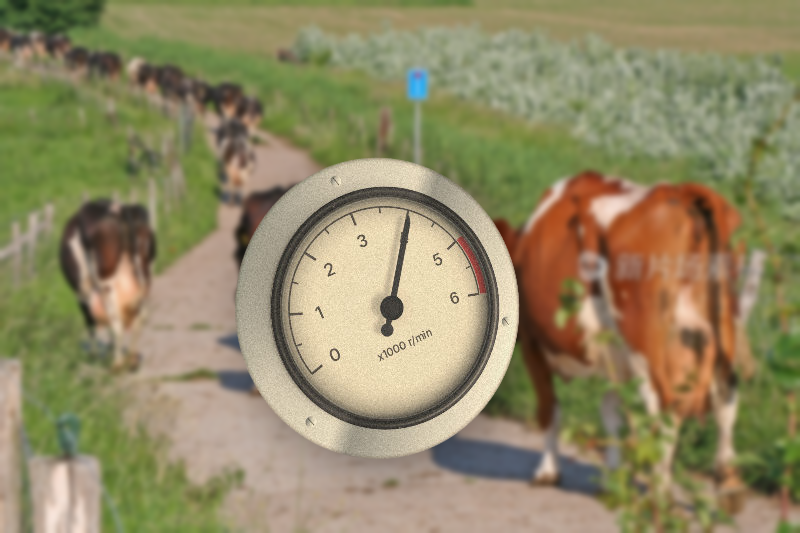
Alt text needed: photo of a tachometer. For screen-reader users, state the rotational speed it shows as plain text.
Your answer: 4000 rpm
